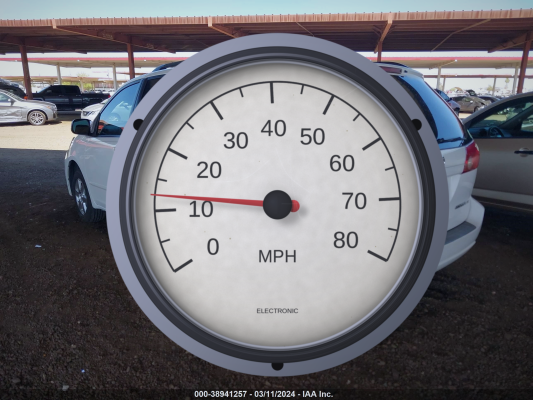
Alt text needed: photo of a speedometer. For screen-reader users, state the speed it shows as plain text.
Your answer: 12.5 mph
